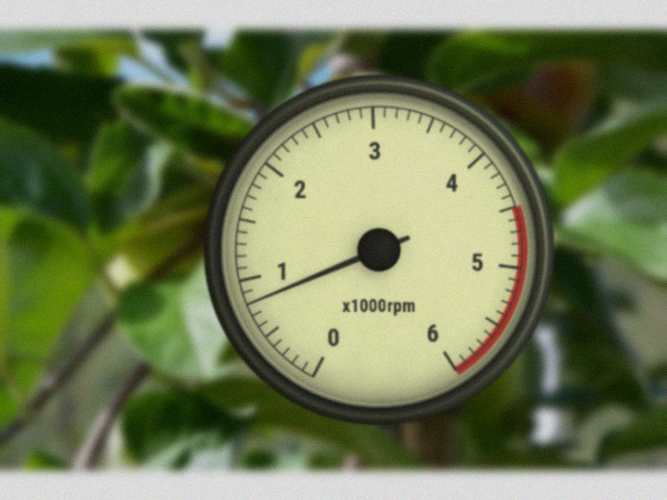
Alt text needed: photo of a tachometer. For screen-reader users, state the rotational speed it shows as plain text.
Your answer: 800 rpm
